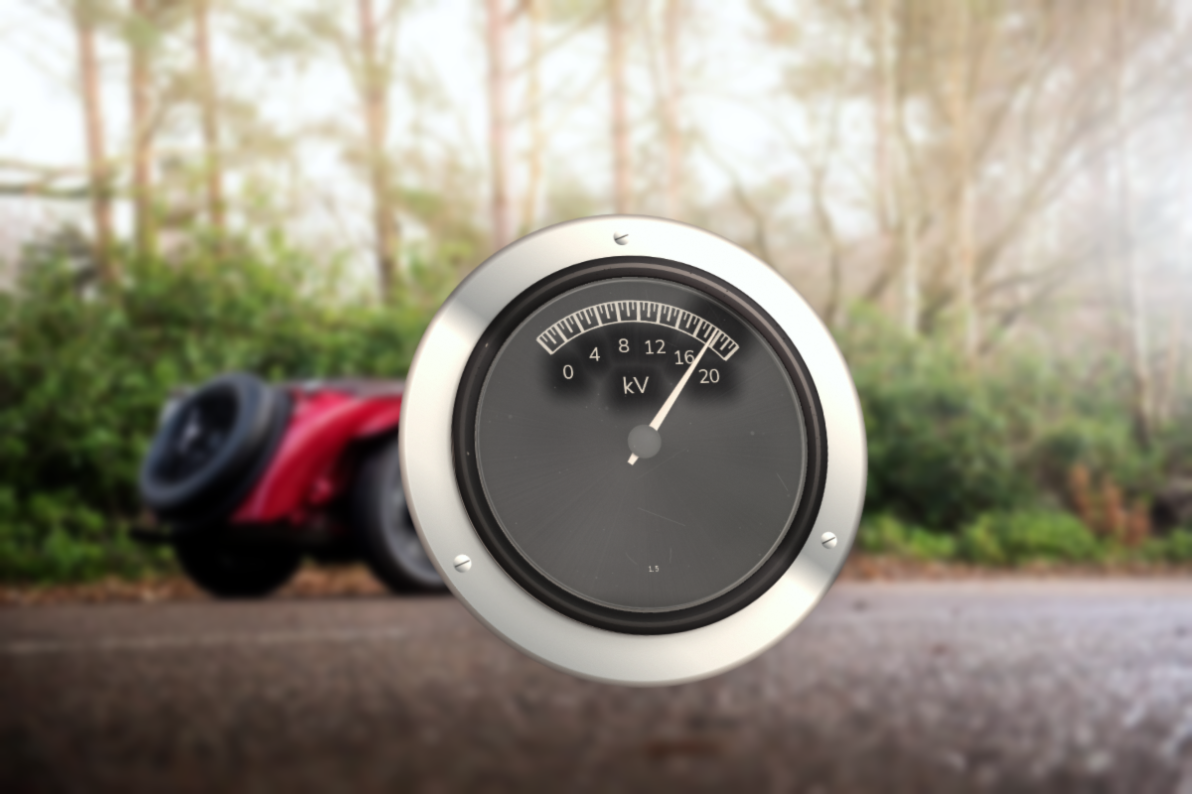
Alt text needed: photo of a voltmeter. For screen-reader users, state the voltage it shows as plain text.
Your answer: 17.5 kV
